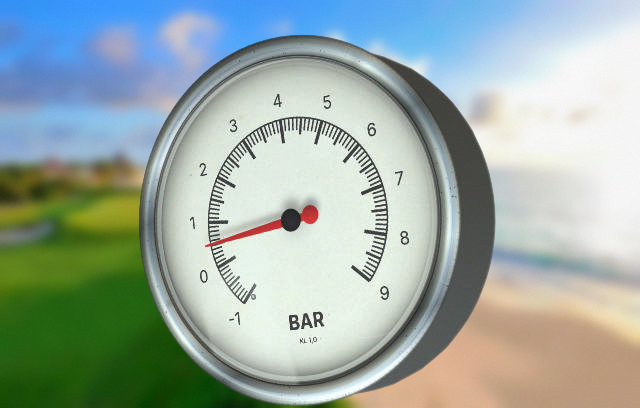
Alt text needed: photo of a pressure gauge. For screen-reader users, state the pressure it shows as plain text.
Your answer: 0.5 bar
